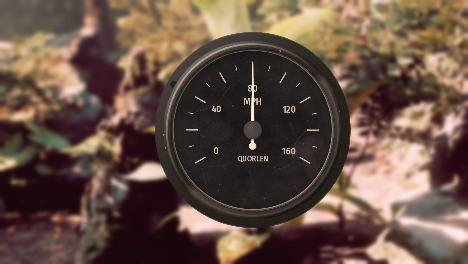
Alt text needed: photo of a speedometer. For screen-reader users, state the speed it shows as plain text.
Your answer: 80 mph
